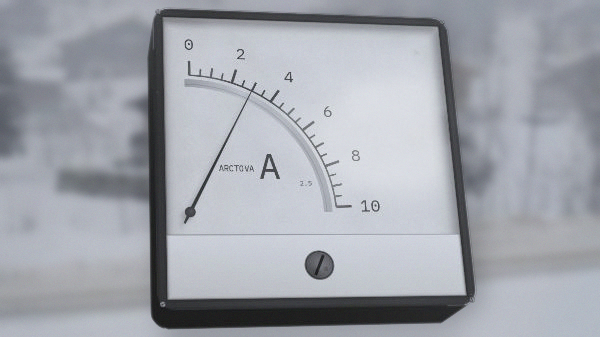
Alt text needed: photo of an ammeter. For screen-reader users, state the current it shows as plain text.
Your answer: 3 A
